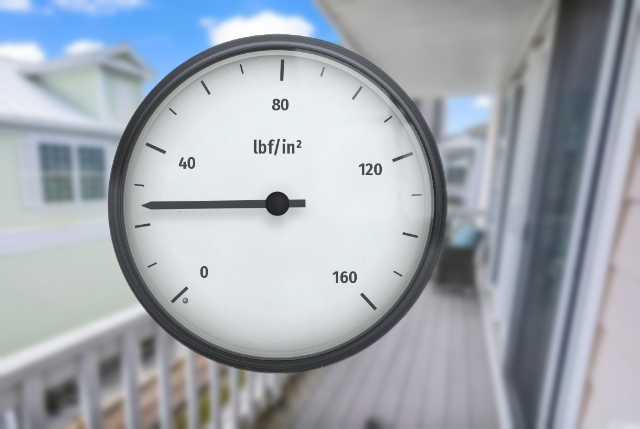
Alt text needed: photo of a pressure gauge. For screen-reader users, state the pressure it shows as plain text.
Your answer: 25 psi
